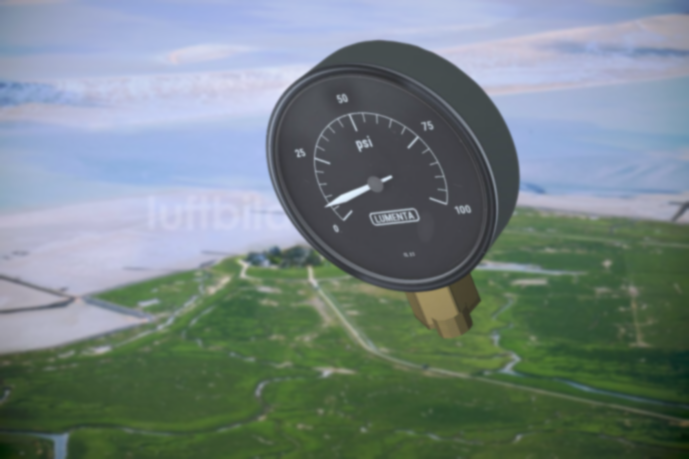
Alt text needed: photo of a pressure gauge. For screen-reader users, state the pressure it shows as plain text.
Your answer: 7.5 psi
